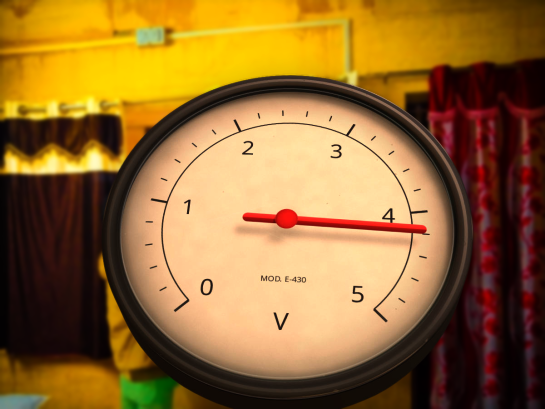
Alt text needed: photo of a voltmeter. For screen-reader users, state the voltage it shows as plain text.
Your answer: 4.2 V
